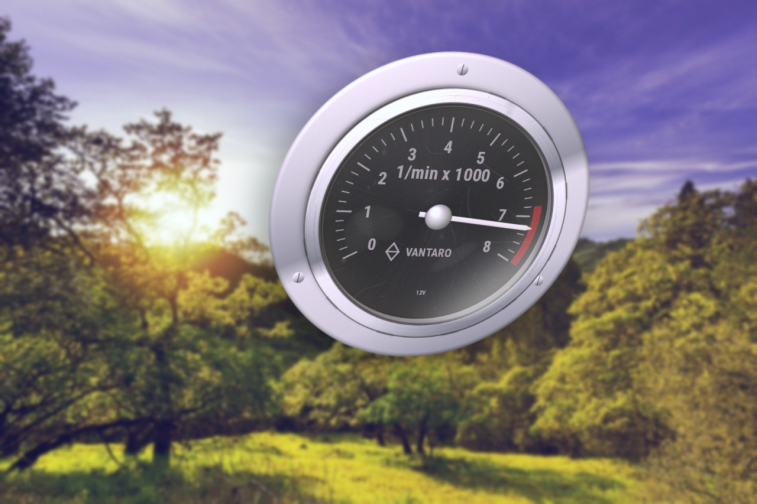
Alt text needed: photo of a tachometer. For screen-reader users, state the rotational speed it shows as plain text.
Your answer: 7200 rpm
